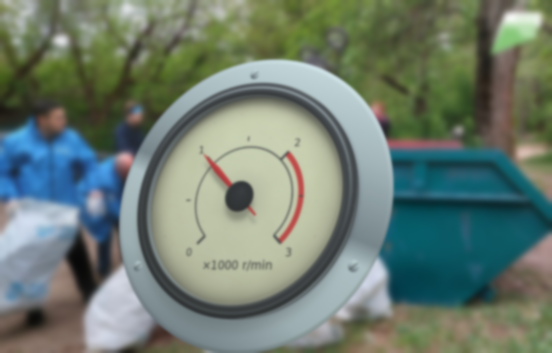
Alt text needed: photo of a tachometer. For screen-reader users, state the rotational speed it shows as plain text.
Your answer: 1000 rpm
